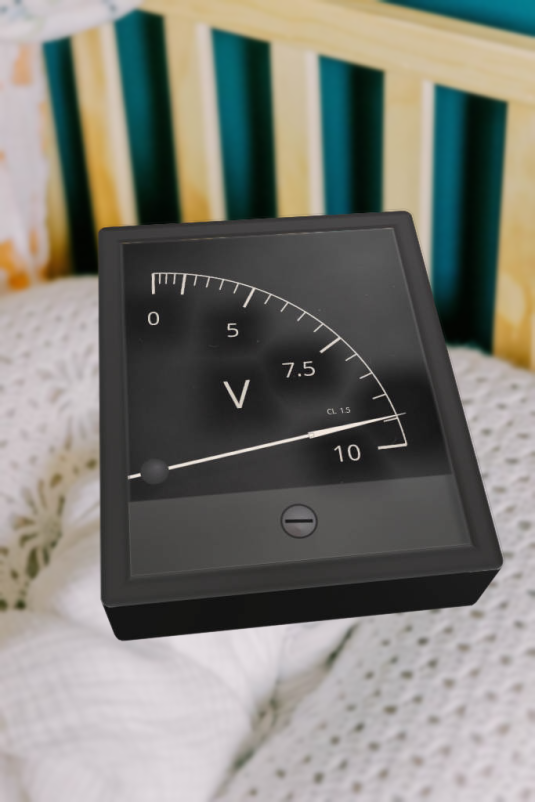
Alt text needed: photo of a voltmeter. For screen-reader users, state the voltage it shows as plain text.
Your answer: 9.5 V
